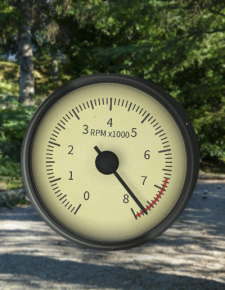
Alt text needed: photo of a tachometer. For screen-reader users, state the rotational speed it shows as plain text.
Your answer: 7700 rpm
